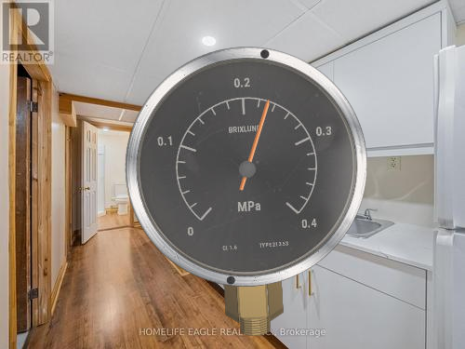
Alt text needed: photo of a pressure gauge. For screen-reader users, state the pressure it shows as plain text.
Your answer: 0.23 MPa
